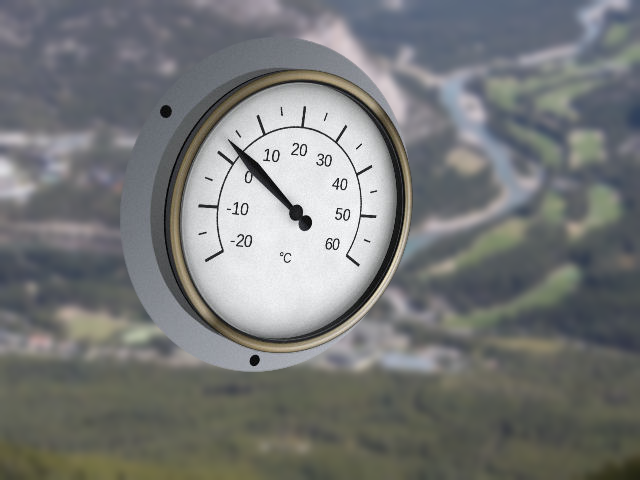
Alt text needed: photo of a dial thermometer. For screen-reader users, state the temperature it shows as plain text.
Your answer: 2.5 °C
